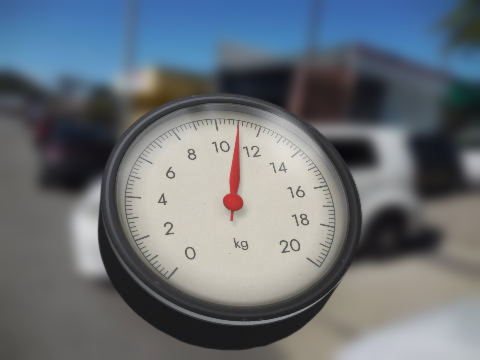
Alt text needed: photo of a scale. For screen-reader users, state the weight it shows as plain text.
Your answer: 11 kg
